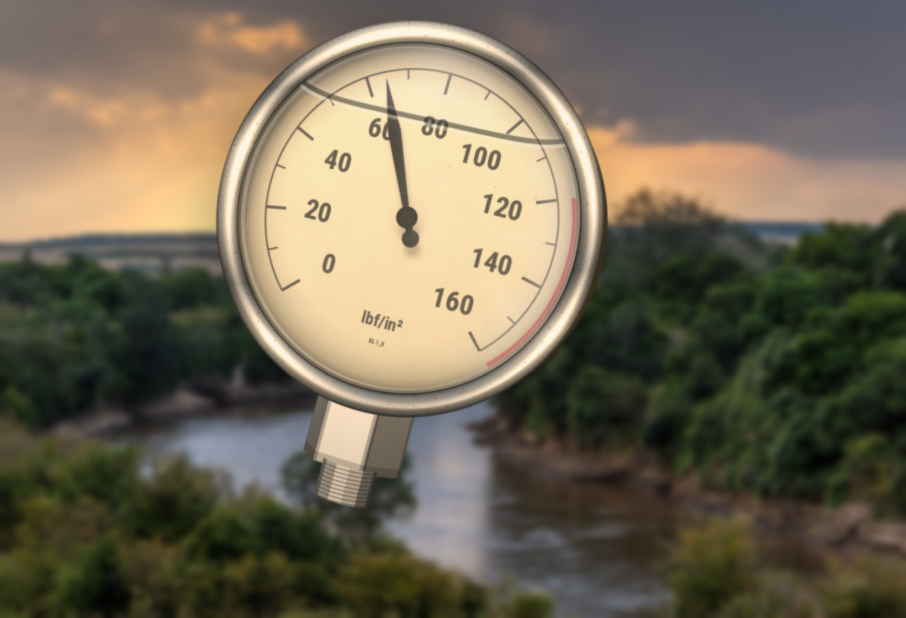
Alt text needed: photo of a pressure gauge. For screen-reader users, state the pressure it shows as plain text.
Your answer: 65 psi
